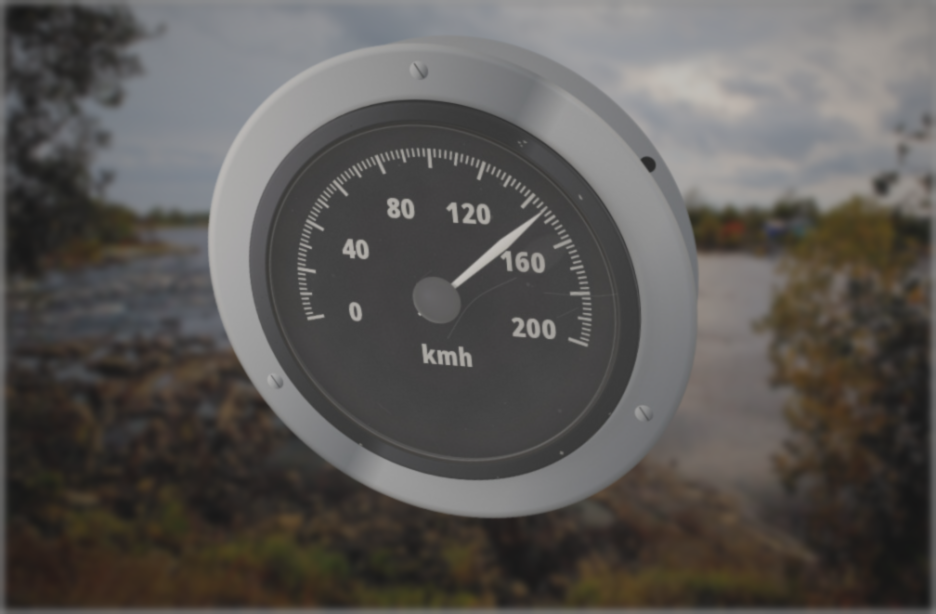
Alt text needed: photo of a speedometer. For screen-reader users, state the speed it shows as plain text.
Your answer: 146 km/h
